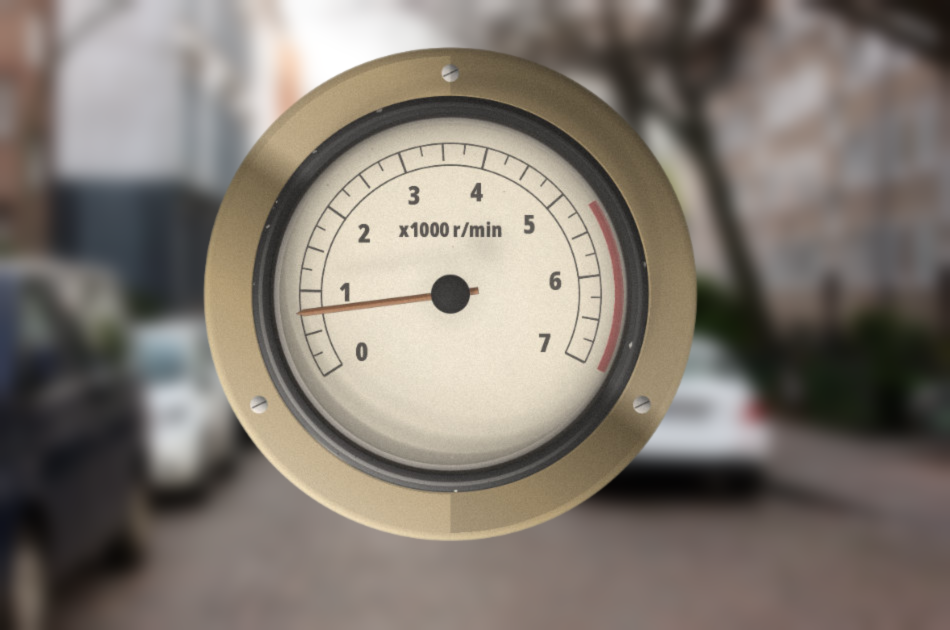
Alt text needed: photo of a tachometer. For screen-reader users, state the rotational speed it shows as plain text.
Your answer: 750 rpm
